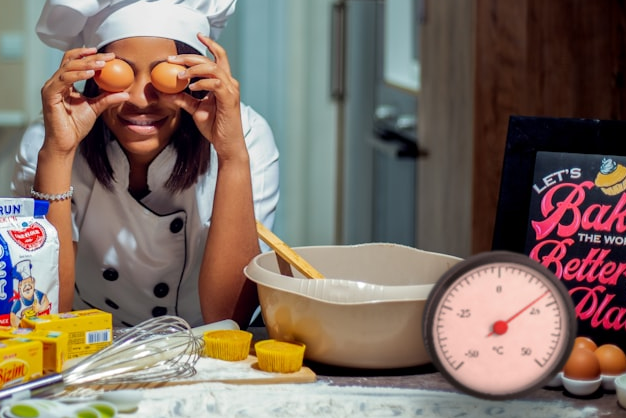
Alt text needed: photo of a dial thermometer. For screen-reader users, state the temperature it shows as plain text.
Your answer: 20 °C
